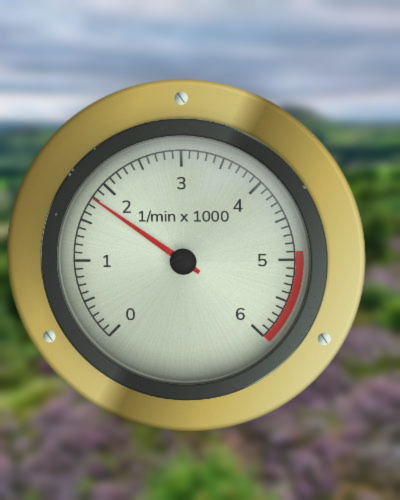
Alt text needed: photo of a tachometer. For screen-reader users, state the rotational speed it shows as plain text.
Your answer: 1800 rpm
